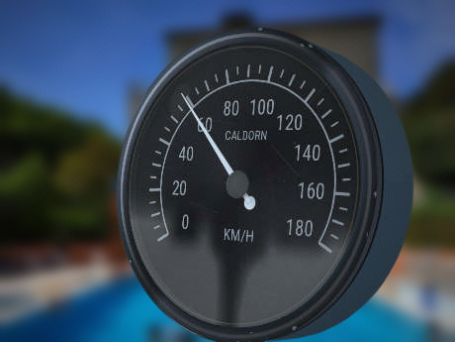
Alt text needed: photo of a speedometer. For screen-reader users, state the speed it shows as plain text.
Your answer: 60 km/h
